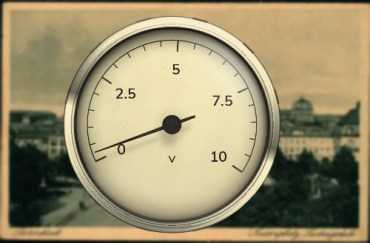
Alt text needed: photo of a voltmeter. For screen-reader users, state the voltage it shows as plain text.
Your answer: 0.25 V
